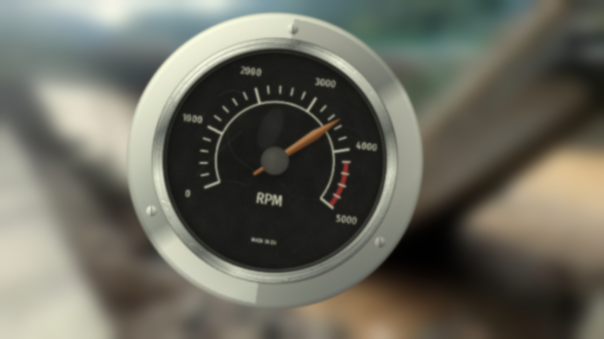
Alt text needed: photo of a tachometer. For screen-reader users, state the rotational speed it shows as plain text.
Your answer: 3500 rpm
